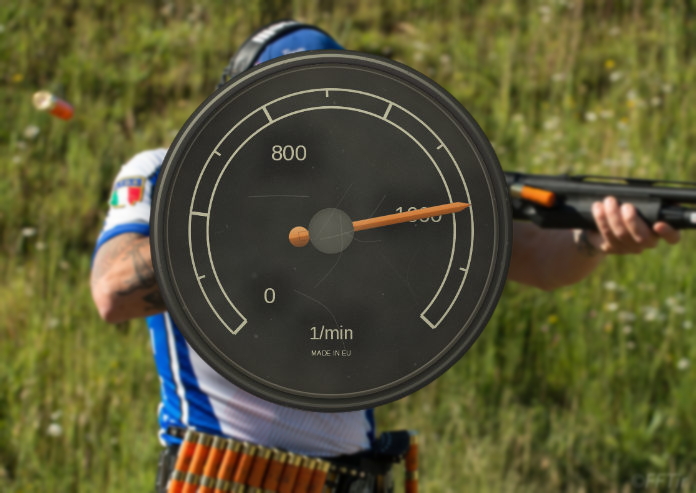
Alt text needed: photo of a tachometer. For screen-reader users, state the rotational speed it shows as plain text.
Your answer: 1600 rpm
